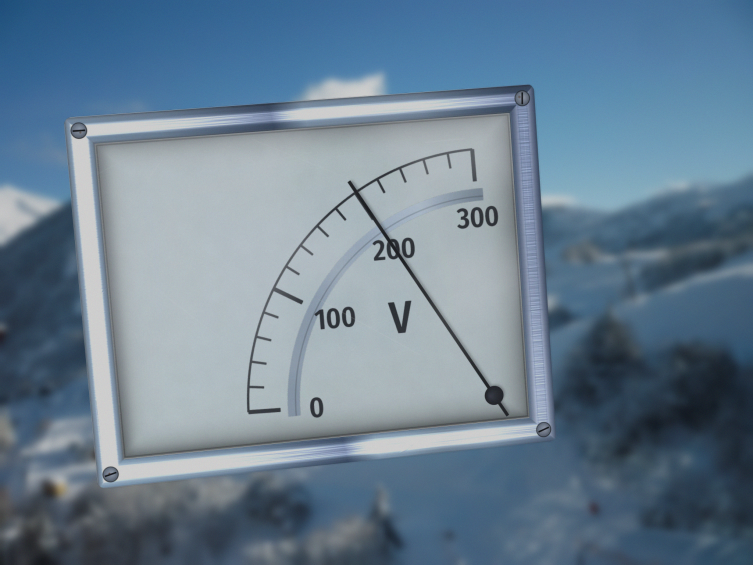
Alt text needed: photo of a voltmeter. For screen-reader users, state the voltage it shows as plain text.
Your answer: 200 V
